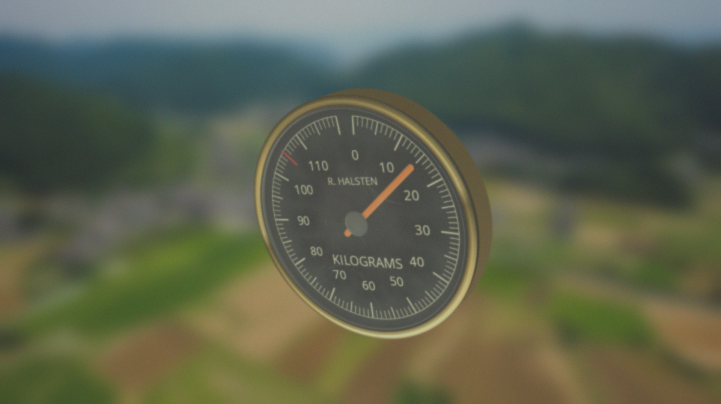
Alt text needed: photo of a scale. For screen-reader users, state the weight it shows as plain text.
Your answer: 15 kg
